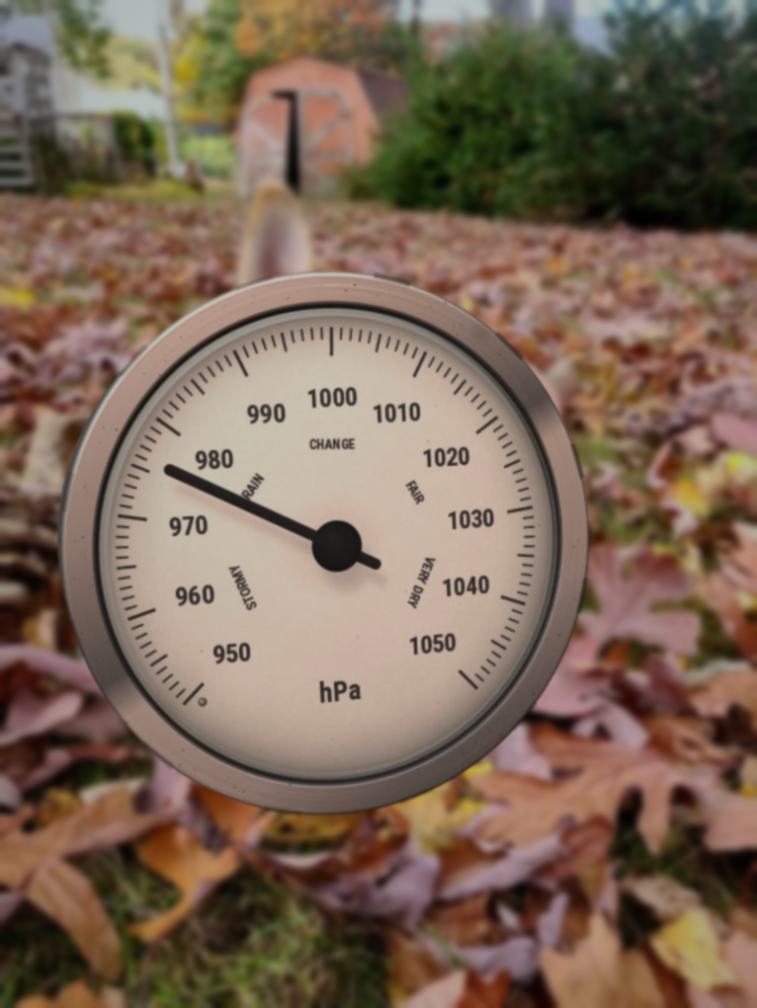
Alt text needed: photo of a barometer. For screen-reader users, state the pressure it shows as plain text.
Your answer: 976 hPa
